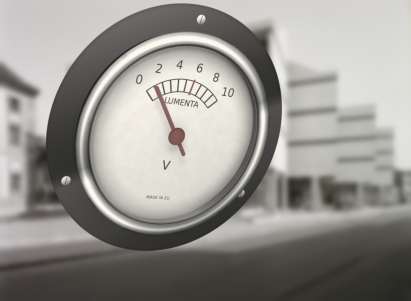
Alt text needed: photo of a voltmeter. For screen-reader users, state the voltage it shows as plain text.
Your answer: 1 V
